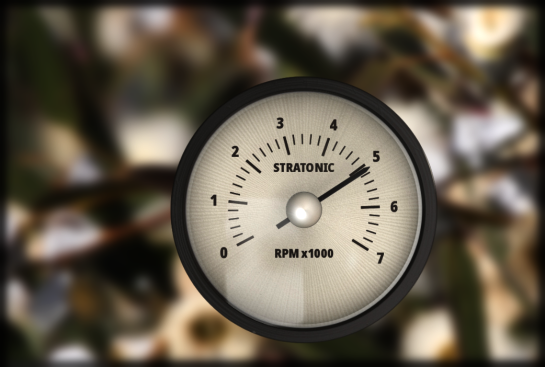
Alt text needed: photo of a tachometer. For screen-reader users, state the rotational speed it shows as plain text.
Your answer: 5100 rpm
